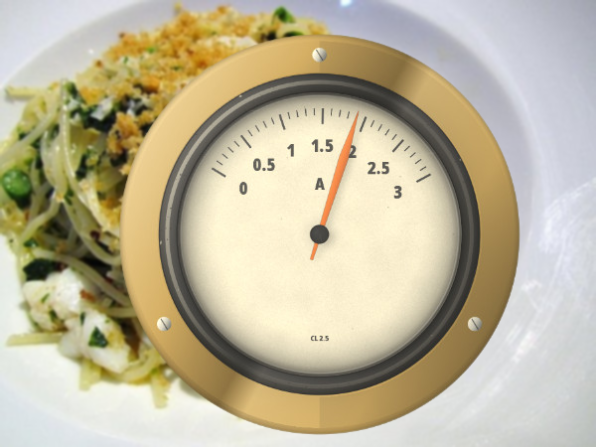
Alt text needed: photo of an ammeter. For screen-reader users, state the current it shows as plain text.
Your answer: 1.9 A
